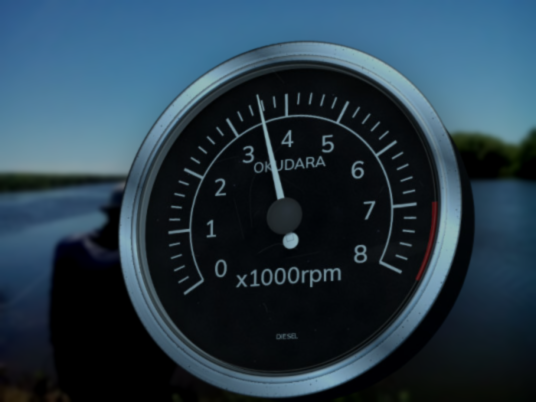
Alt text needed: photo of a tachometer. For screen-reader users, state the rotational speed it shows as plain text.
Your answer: 3600 rpm
